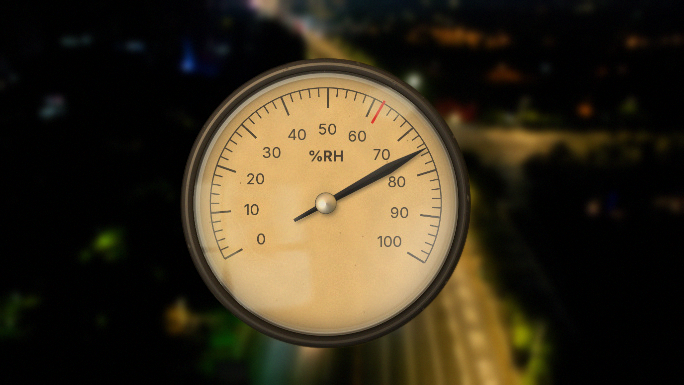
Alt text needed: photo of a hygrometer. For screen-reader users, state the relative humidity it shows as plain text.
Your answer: 75 %
